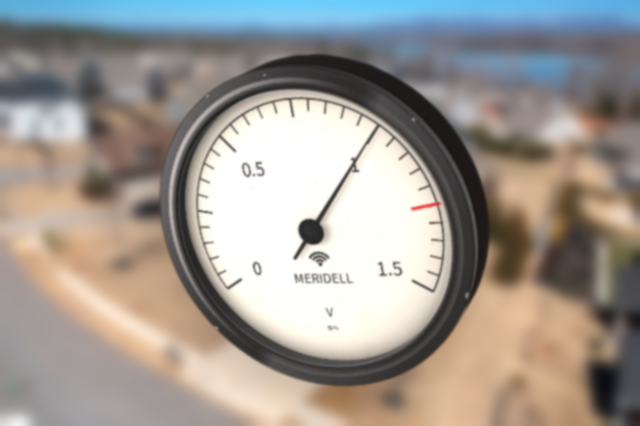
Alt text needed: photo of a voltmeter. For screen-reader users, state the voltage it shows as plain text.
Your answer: 1 V
